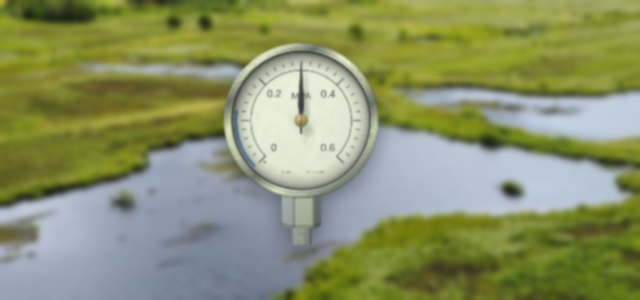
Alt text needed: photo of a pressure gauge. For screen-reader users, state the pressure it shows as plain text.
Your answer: 0.3 MPa
